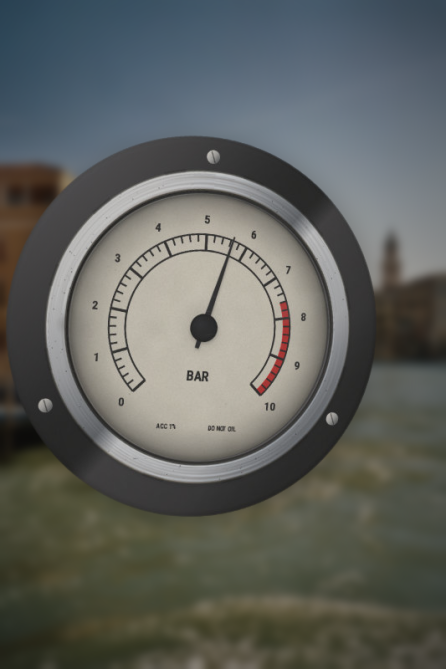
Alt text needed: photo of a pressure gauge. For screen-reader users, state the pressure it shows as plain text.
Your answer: 5.6 bar
